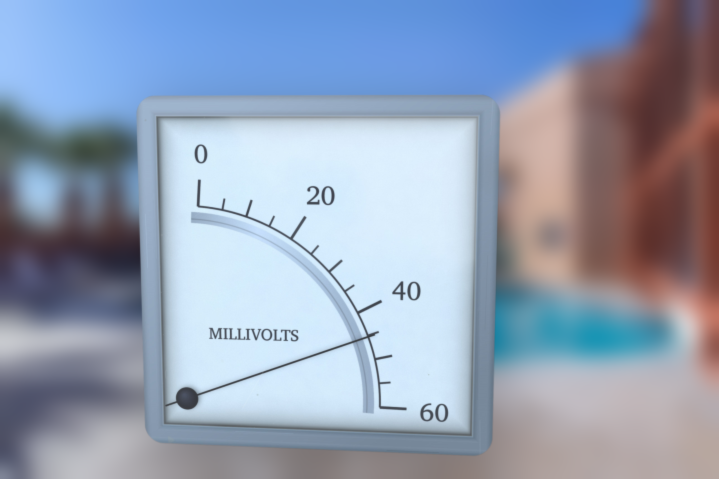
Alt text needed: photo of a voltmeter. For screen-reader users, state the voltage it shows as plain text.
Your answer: 45 mV
